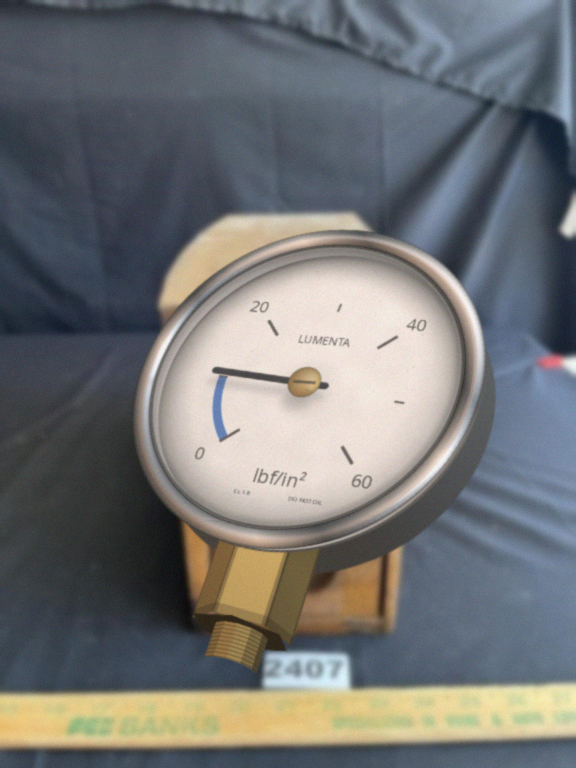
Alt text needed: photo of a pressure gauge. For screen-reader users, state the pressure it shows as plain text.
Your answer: 10 psi
